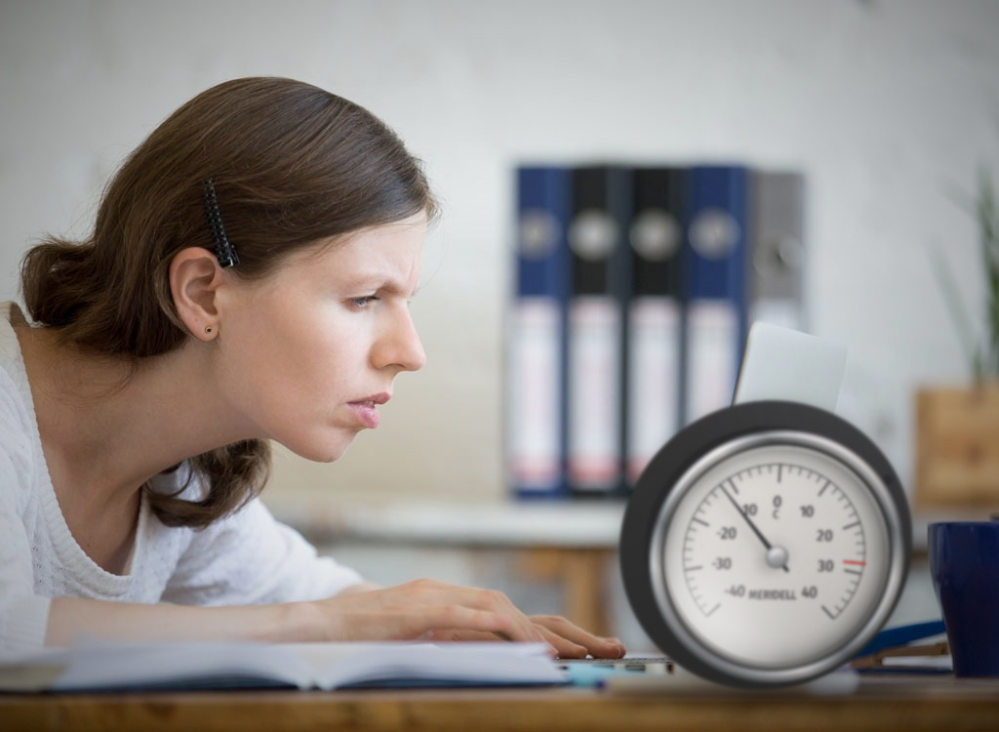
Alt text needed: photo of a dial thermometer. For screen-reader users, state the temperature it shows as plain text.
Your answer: -12 °C
